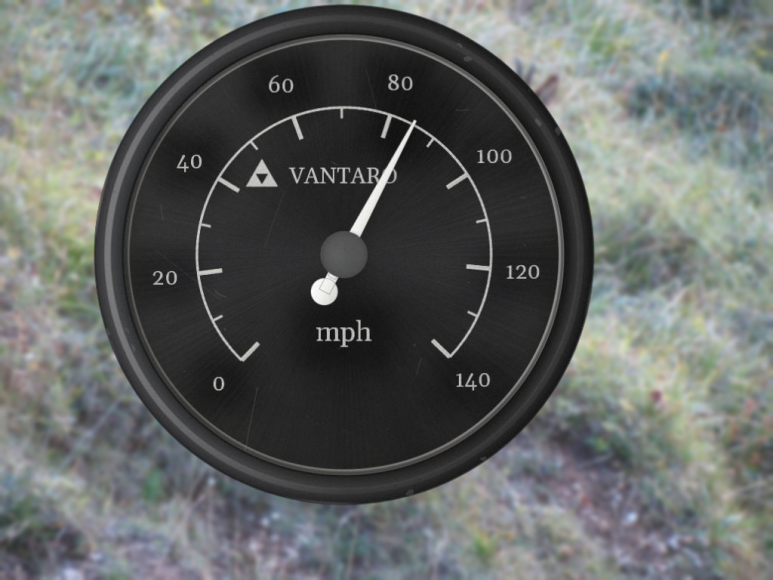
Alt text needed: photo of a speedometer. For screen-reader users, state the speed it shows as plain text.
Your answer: 85 mph
